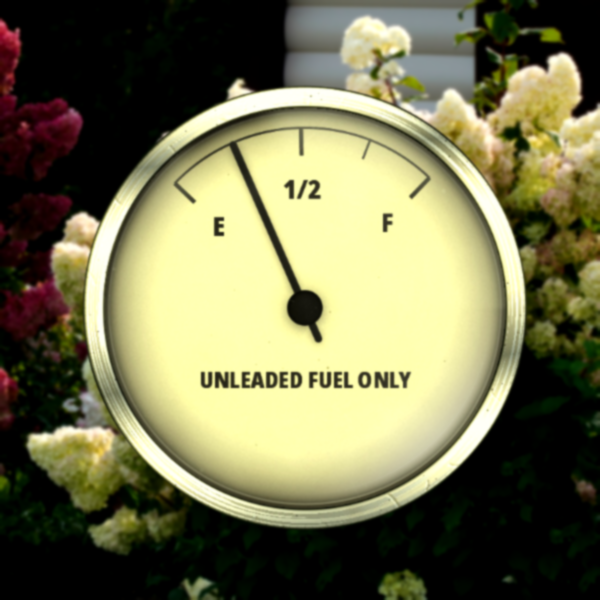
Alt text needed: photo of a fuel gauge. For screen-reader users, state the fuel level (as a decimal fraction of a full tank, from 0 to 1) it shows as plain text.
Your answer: 0.25
